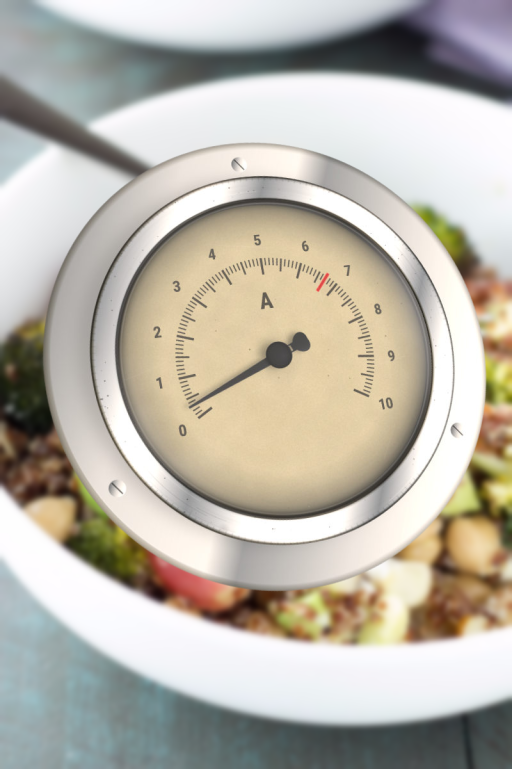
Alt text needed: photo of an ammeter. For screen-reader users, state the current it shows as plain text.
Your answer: 0.3 A
